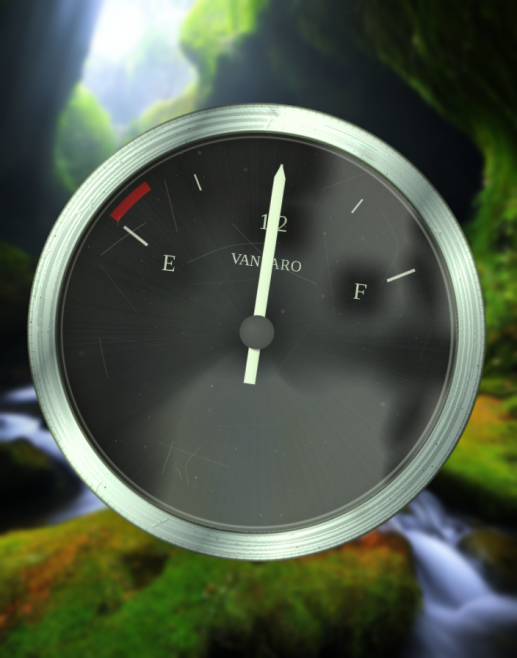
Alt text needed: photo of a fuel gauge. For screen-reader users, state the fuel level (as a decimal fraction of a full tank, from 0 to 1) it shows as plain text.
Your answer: 0.5
